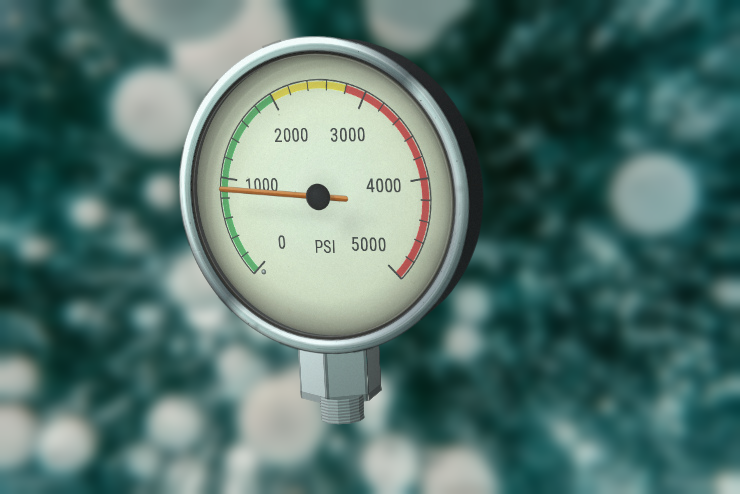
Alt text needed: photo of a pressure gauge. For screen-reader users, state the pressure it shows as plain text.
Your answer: 900 psi
